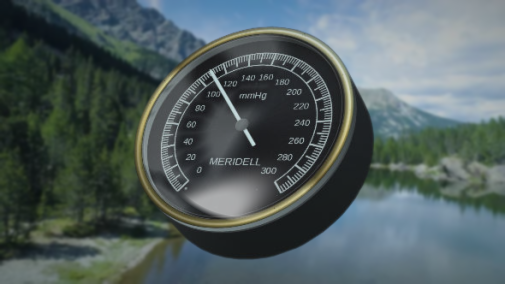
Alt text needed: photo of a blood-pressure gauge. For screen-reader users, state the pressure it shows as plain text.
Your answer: 110 mmHg
